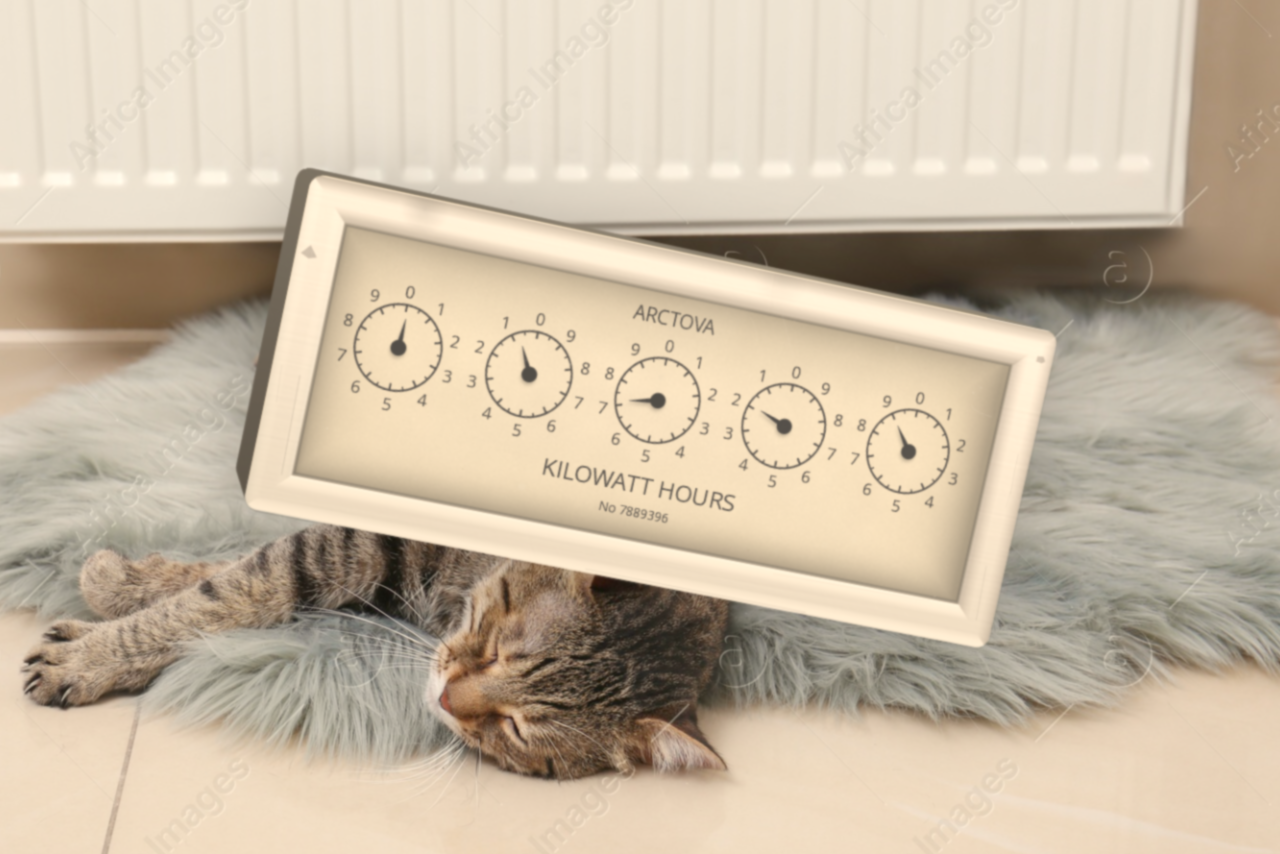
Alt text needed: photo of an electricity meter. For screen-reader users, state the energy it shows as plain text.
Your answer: 719 kWh
